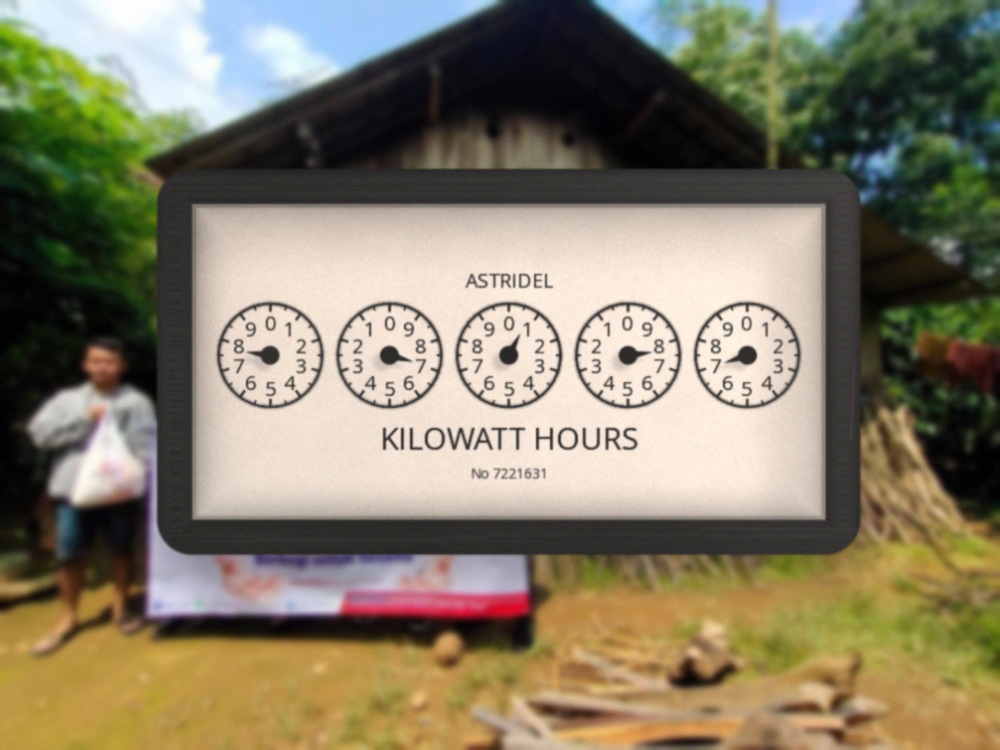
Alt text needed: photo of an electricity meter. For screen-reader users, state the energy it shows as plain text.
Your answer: 77077 kWh
